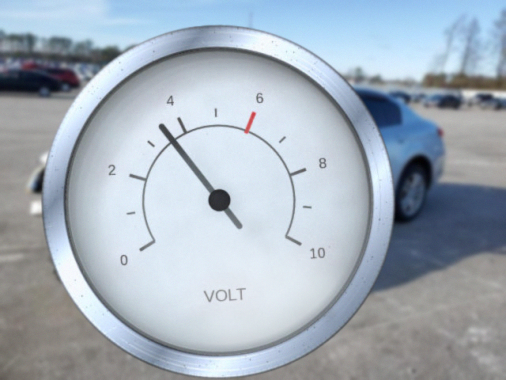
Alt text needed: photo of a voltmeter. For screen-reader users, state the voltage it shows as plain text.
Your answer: 3.5 V
